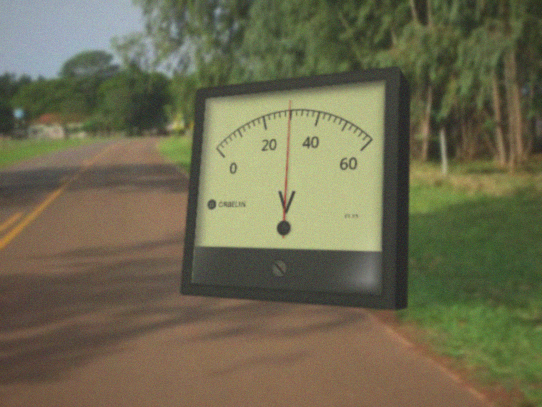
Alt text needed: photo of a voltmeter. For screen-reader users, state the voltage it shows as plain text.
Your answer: 30 V
